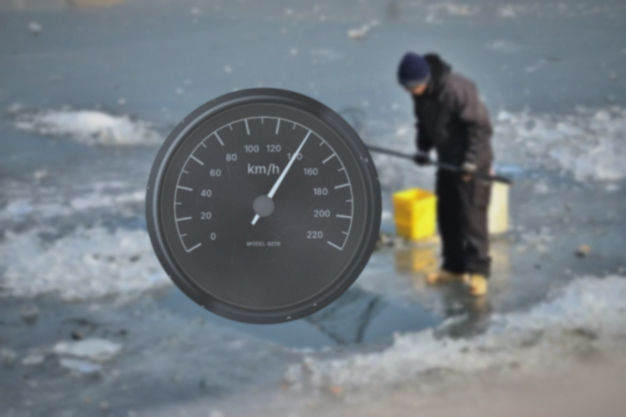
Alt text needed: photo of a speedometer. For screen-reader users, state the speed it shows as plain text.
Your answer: 140 km/h
